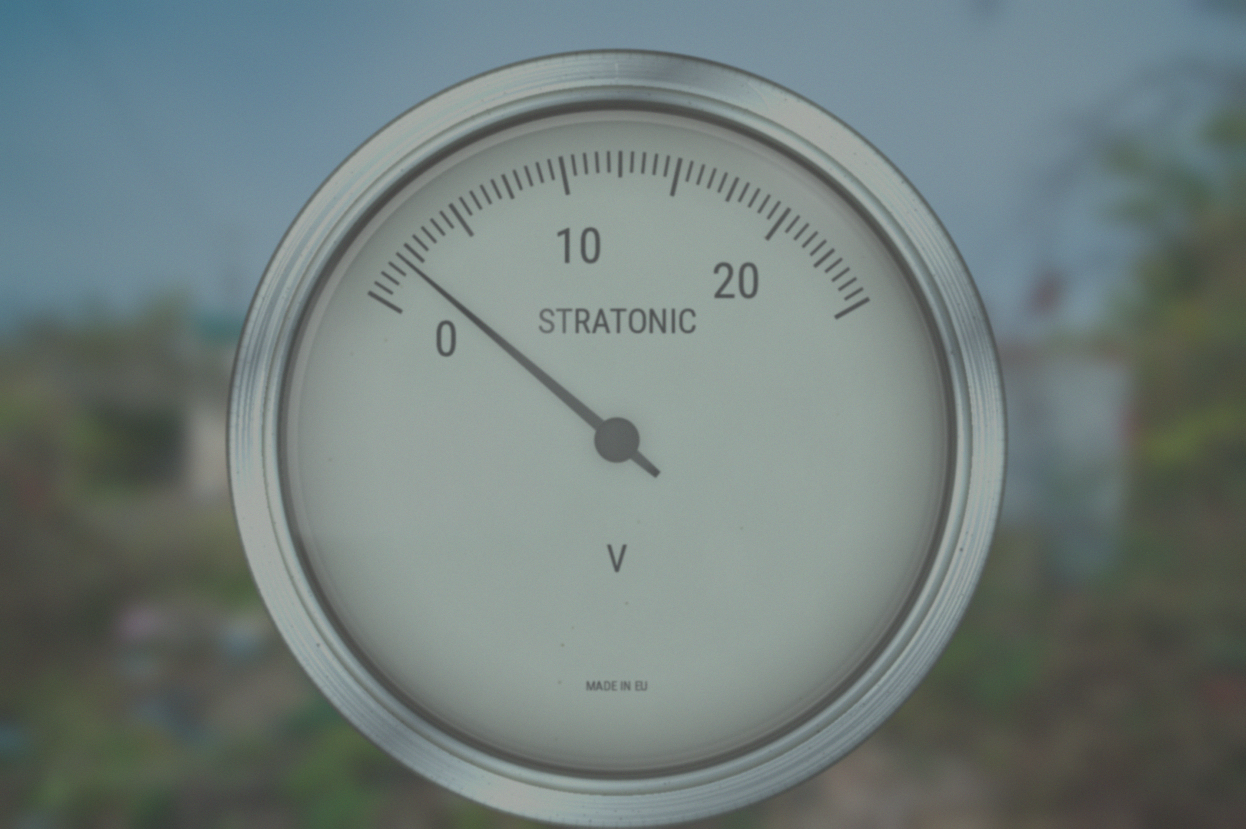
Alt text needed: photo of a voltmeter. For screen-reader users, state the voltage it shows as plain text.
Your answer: 2 V
